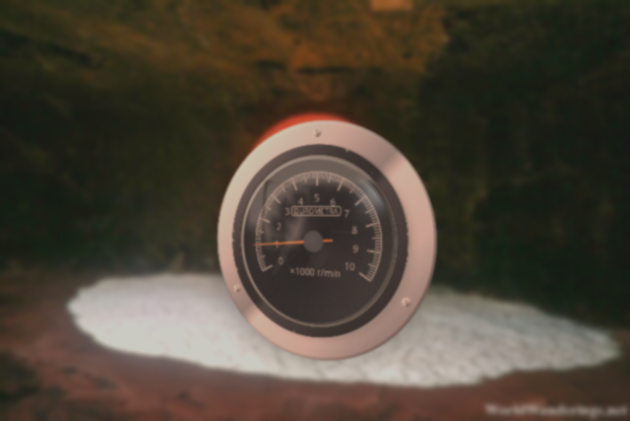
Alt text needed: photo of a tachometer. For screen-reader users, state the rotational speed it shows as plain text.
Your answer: 1000 rpm
